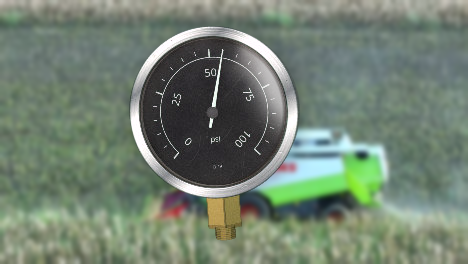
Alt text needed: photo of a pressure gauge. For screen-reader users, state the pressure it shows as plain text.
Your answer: 55 psi
